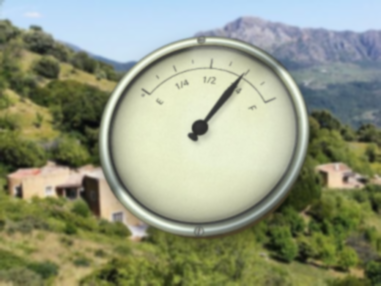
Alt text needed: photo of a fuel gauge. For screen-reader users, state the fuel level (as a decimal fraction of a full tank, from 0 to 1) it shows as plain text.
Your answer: 0.75
